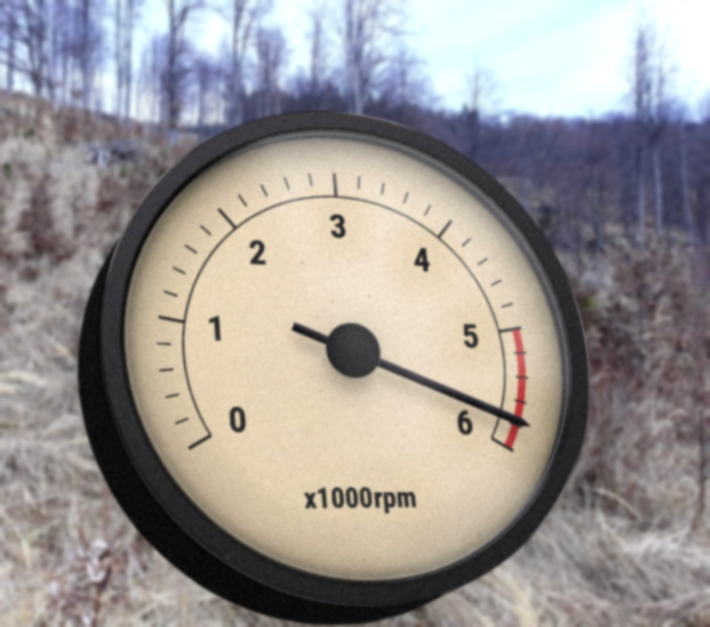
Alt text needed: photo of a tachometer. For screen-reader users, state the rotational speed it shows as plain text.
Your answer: 5800 rpm
